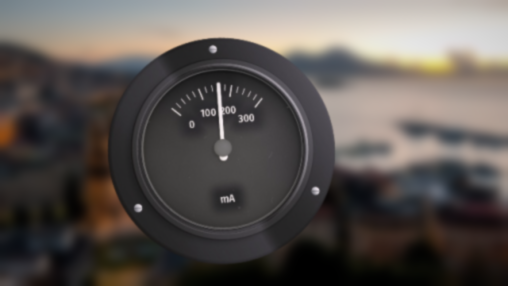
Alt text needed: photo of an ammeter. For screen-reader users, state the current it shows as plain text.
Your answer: 160 mA
